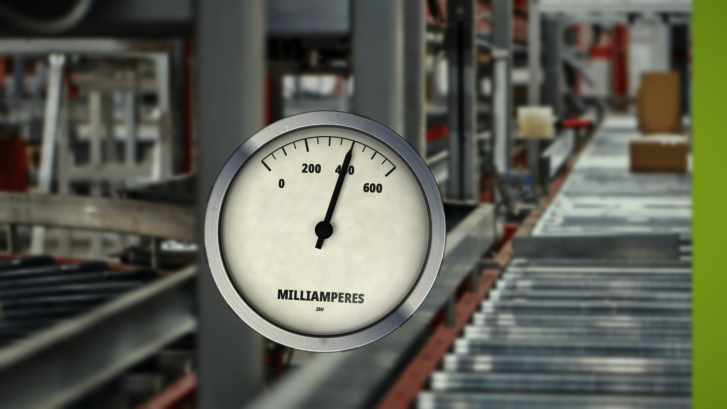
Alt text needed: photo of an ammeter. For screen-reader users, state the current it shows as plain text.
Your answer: 400 mA
